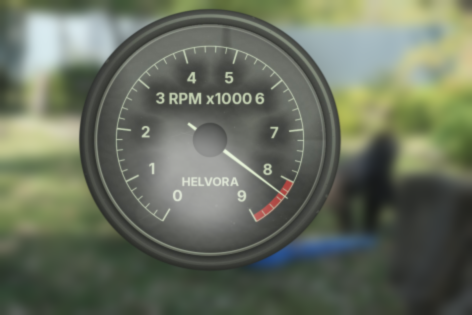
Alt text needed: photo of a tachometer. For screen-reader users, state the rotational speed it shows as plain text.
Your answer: 8300 rpm
